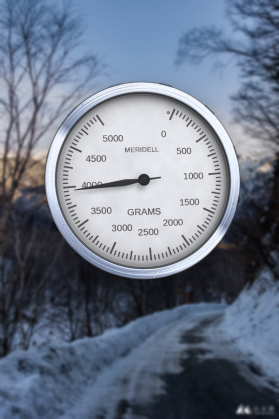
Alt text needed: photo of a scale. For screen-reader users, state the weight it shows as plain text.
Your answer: 3950 g
